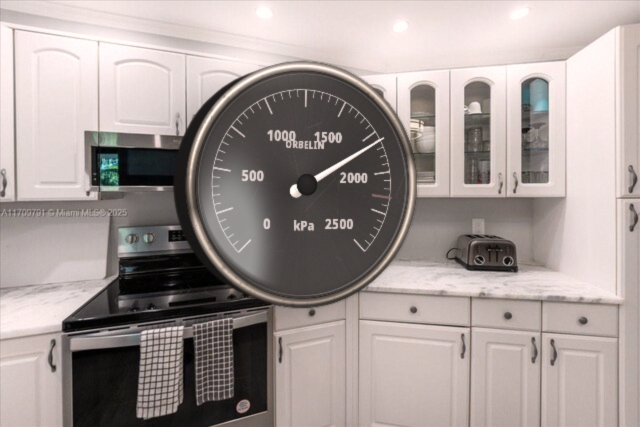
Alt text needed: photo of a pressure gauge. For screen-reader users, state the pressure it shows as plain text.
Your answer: 1800 kPa
